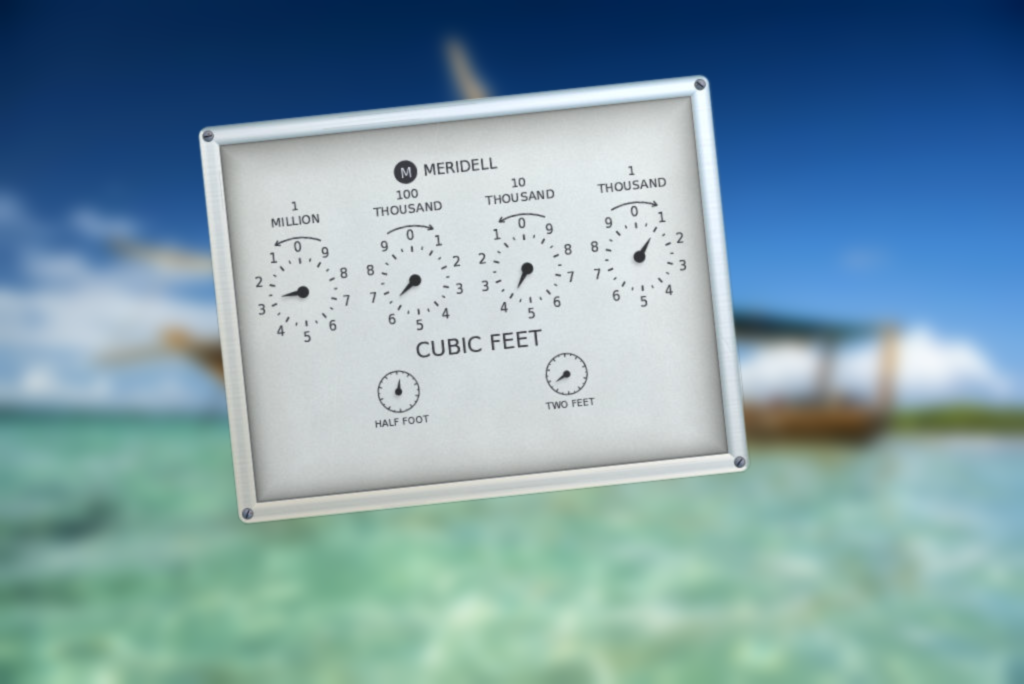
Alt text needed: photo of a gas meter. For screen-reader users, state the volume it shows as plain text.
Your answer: 264100 ft³
